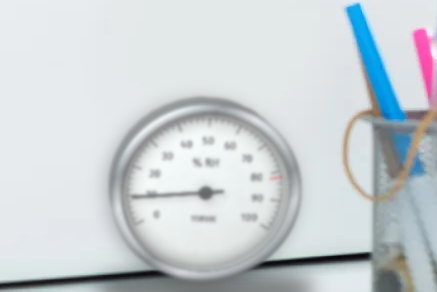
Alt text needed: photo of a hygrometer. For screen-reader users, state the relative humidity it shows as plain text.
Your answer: 10 %
